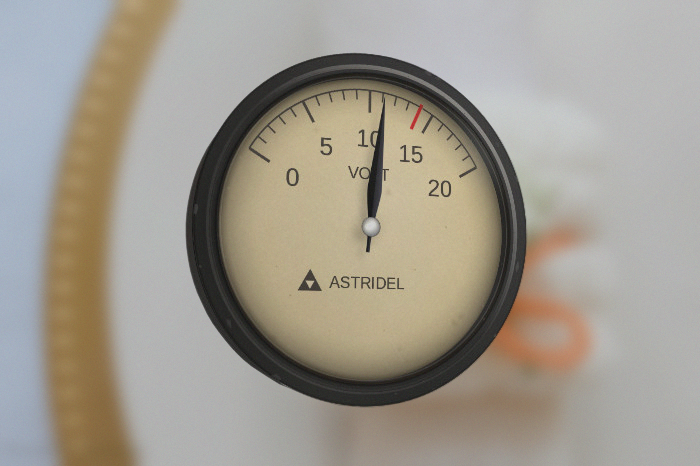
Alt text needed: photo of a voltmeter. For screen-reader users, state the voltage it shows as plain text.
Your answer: 11 V
